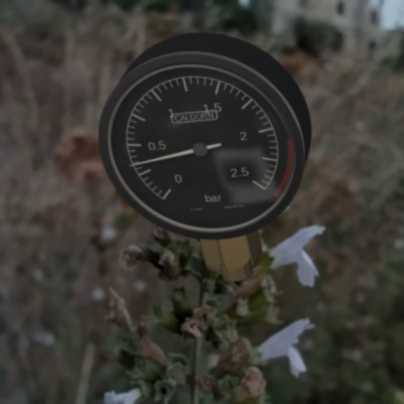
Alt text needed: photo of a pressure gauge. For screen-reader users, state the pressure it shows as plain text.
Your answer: 0.35 bar
